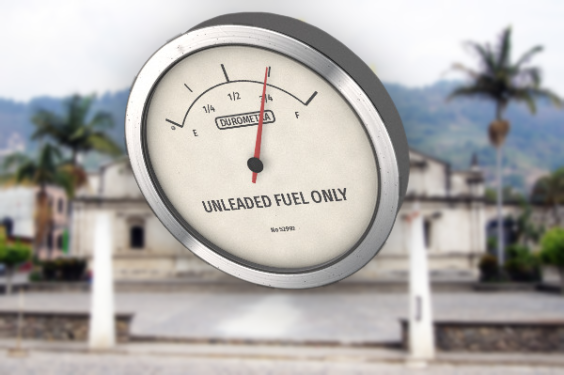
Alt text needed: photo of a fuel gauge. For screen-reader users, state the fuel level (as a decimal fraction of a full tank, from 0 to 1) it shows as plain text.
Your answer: 0.75
